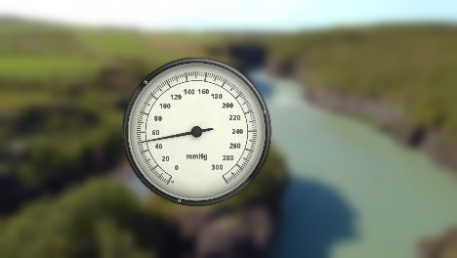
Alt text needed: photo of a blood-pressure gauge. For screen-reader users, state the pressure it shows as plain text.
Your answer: 50 mmHg
